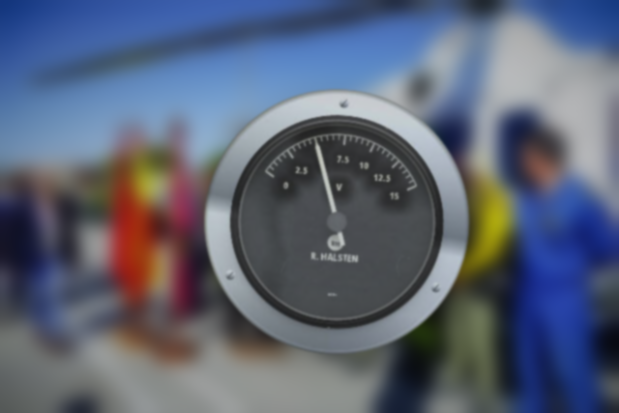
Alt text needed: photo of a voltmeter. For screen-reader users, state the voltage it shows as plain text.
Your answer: 5 V
